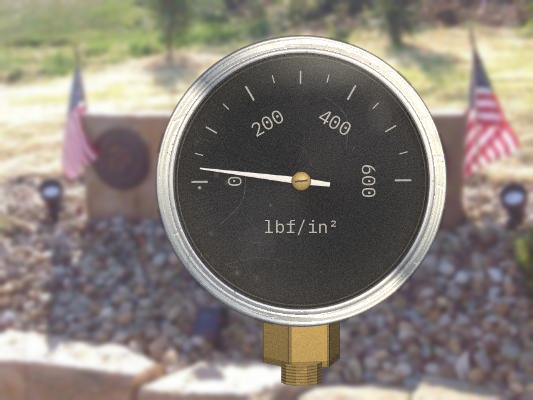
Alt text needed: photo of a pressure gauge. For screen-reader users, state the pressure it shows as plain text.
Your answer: 25 psi
